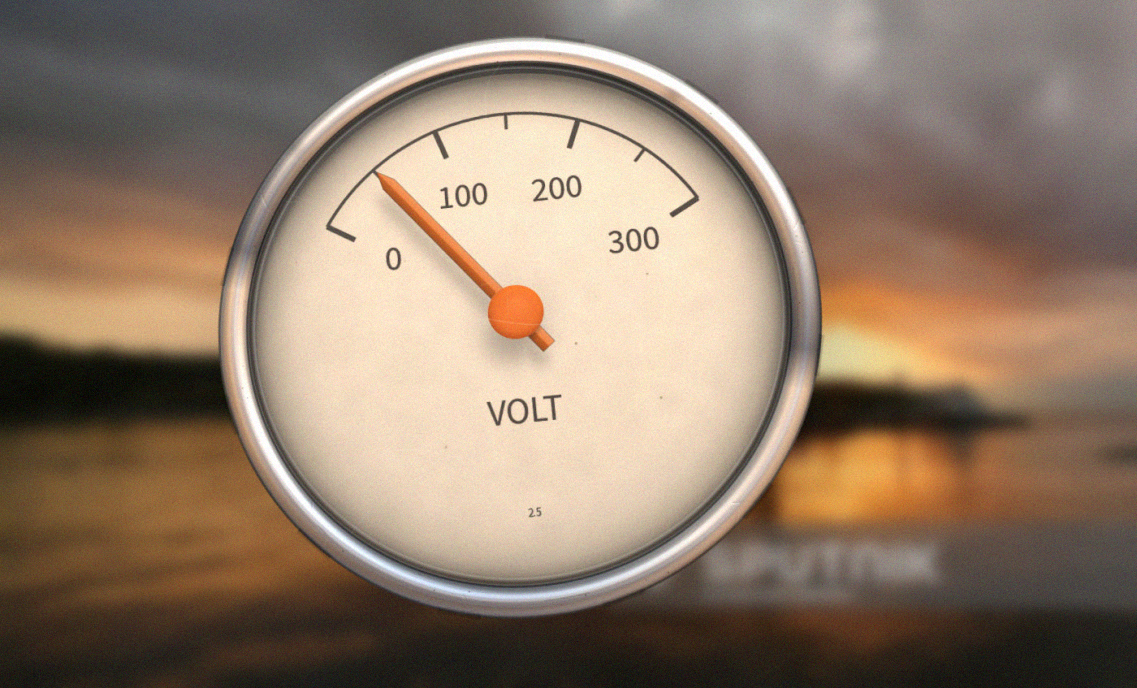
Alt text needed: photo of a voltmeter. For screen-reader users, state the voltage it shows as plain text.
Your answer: 50 V
